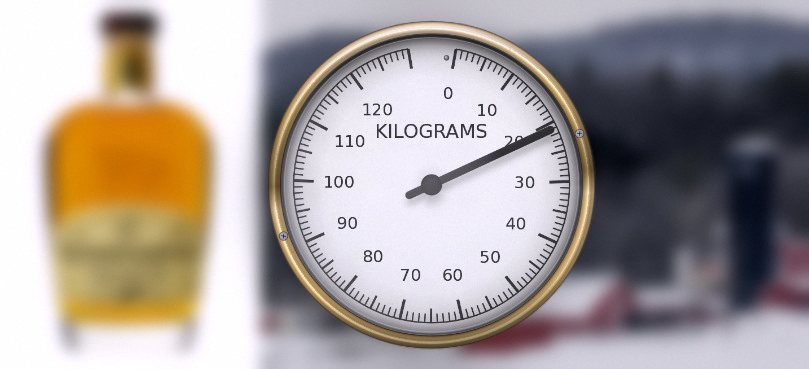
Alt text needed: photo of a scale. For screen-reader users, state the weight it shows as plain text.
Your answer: 21 kg
